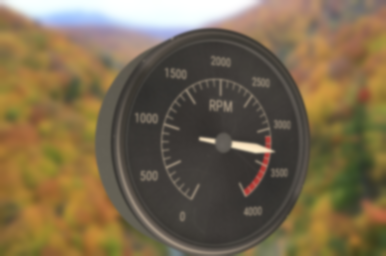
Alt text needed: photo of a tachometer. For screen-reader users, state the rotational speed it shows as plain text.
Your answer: 3300 rpm
